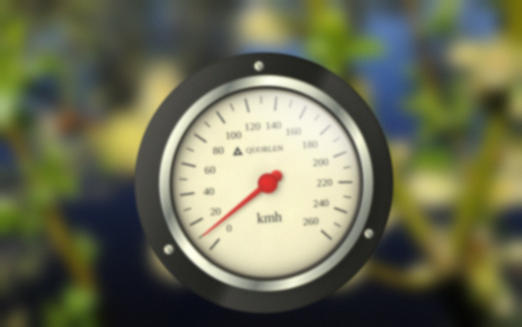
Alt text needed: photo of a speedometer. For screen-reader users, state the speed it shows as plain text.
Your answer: 10 km/h
